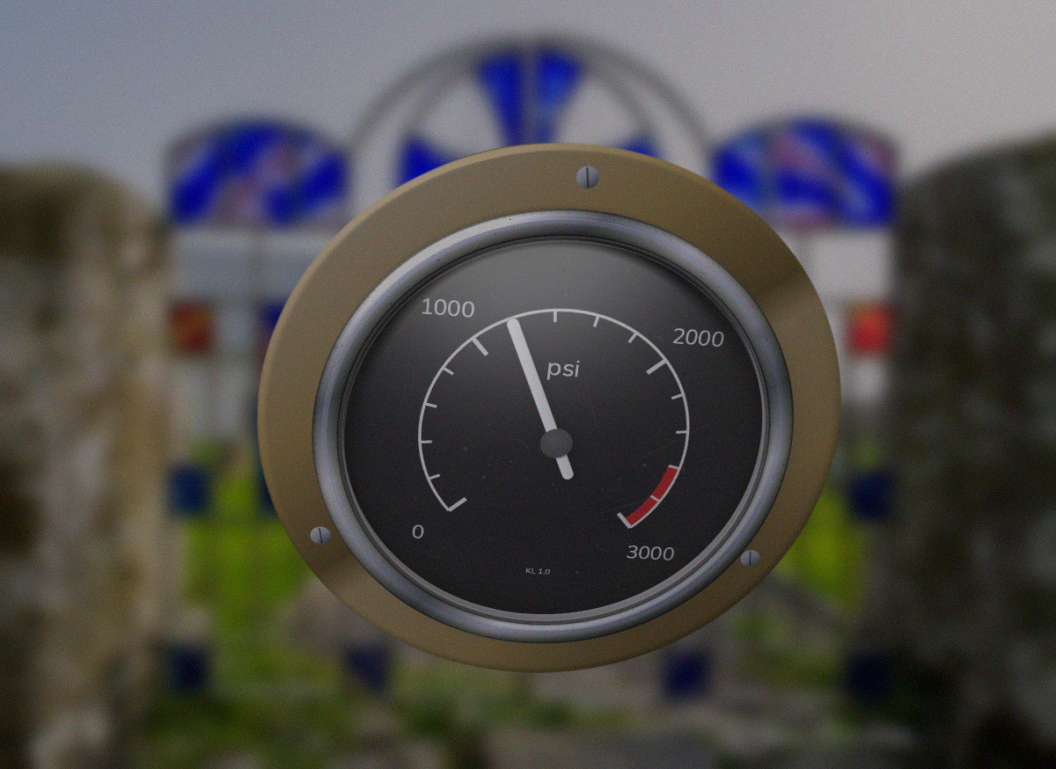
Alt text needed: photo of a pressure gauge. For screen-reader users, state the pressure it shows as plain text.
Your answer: 1200 psi
